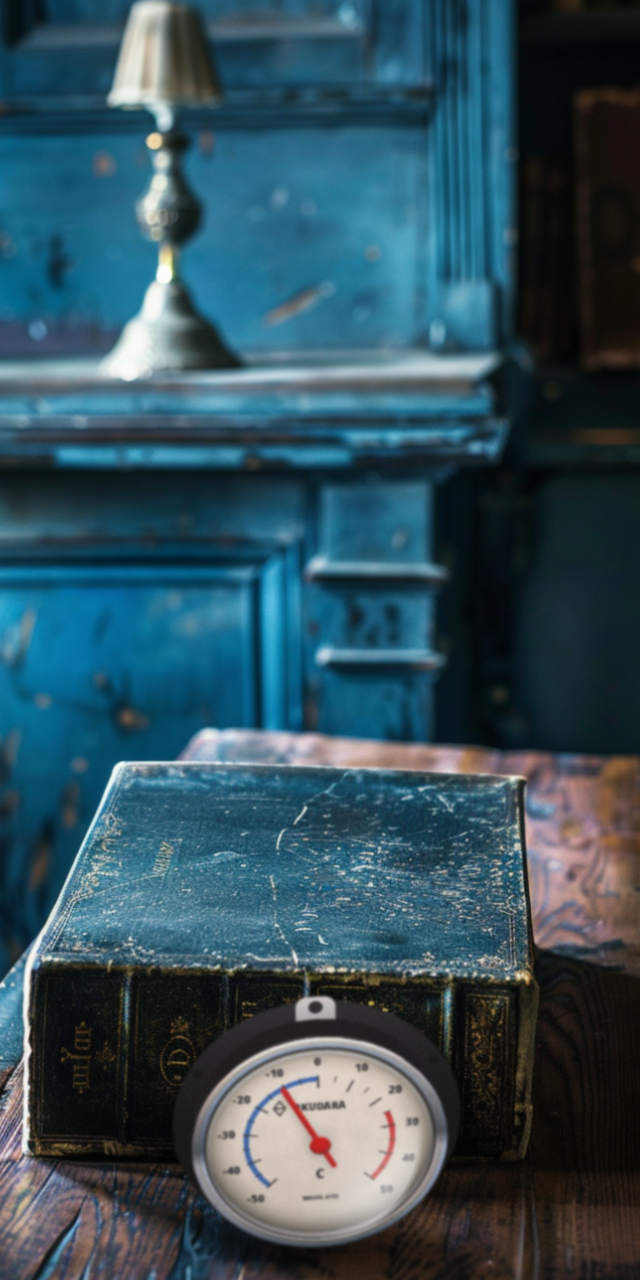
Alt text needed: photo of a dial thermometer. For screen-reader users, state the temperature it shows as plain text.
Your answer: -10 °C
